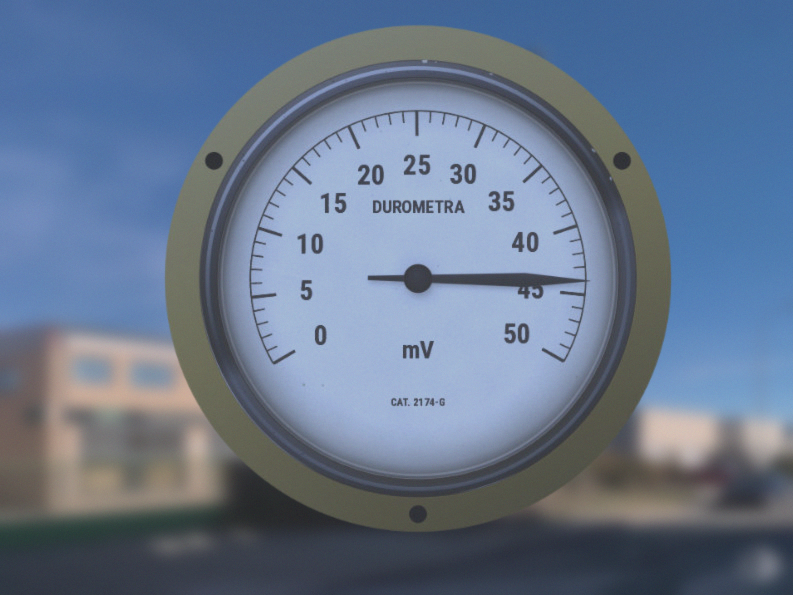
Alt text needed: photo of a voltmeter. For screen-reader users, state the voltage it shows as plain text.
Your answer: 44 mV
